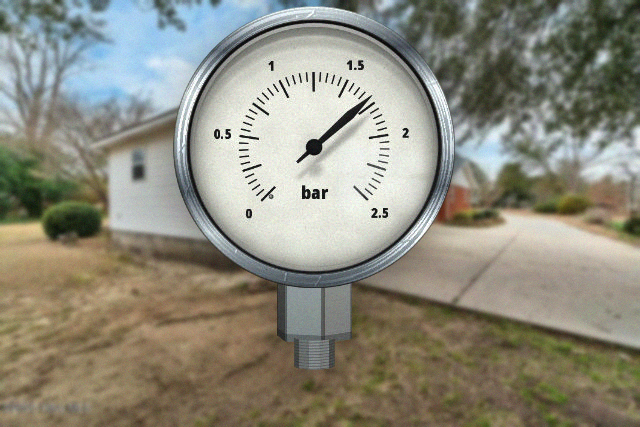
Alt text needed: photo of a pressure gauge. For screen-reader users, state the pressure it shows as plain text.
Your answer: 1.7 bar
